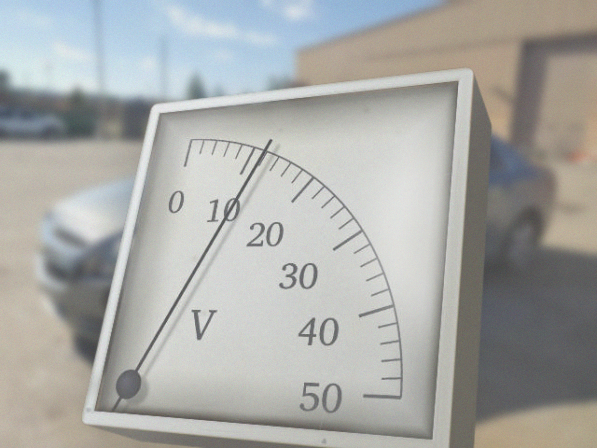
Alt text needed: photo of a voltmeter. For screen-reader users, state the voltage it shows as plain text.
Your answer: 12 V
